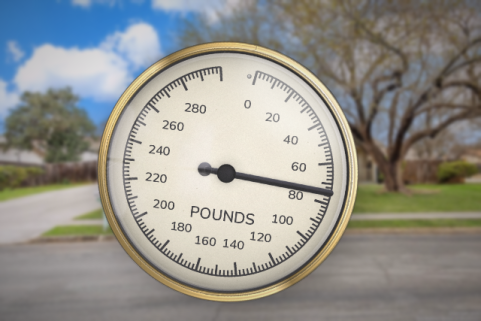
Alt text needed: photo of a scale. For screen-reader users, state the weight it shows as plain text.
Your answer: 74 lb
